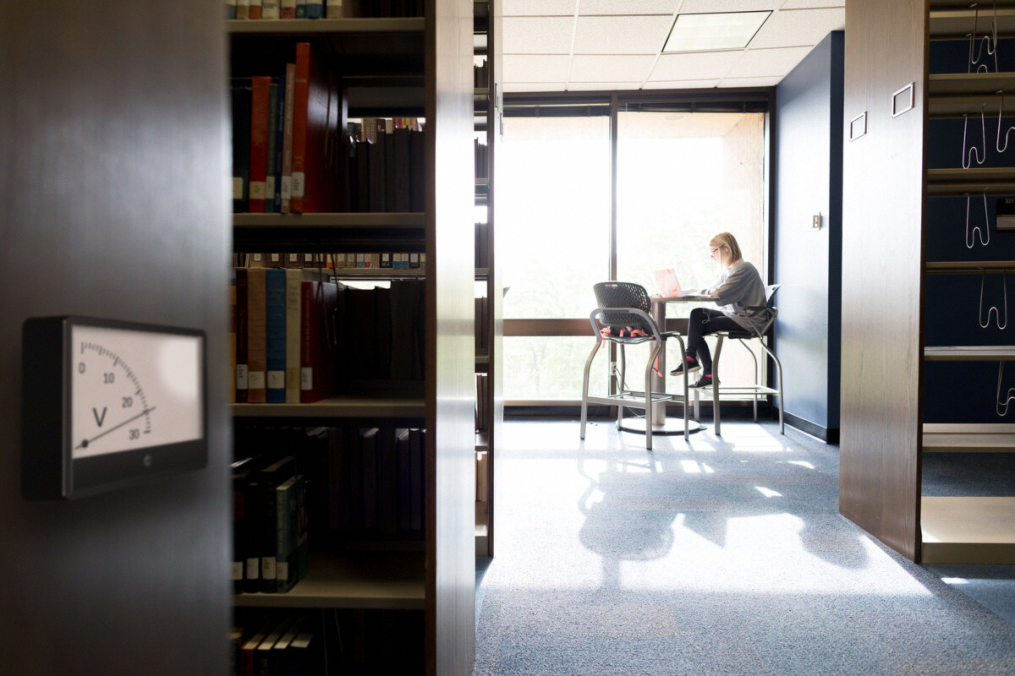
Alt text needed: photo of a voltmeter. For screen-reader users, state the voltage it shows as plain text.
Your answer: 25 V
